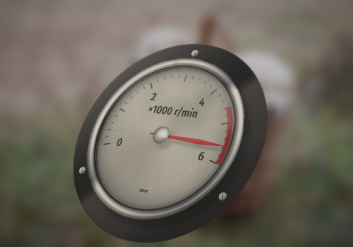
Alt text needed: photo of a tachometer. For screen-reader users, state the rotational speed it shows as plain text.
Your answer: 5600 rpm
